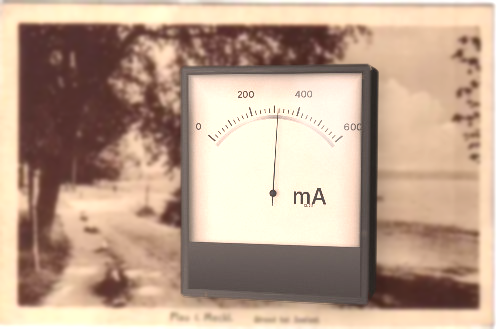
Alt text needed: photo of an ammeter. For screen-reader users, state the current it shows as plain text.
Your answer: 320 mA
